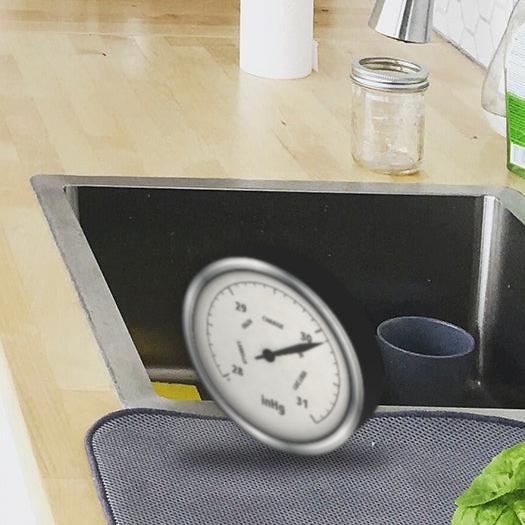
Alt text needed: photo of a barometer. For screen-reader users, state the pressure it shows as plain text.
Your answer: 30.1 inHg
